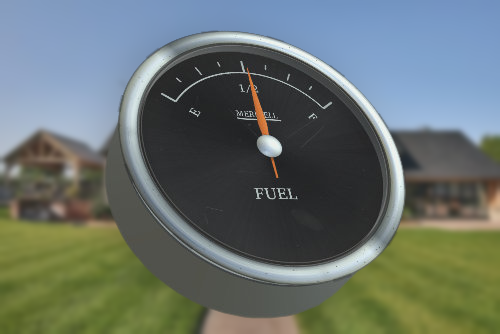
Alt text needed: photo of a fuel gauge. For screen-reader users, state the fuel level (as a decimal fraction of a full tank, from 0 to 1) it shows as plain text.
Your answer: 0.5
